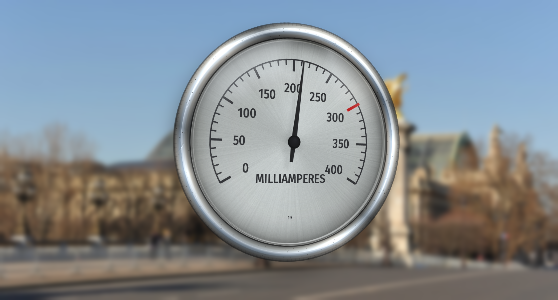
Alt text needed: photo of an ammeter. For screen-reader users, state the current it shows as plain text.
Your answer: 210 mA
